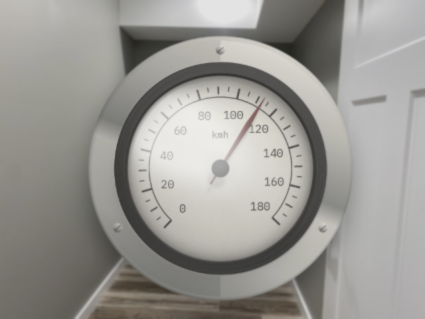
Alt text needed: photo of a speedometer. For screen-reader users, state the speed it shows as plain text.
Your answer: 112.5 km/h
